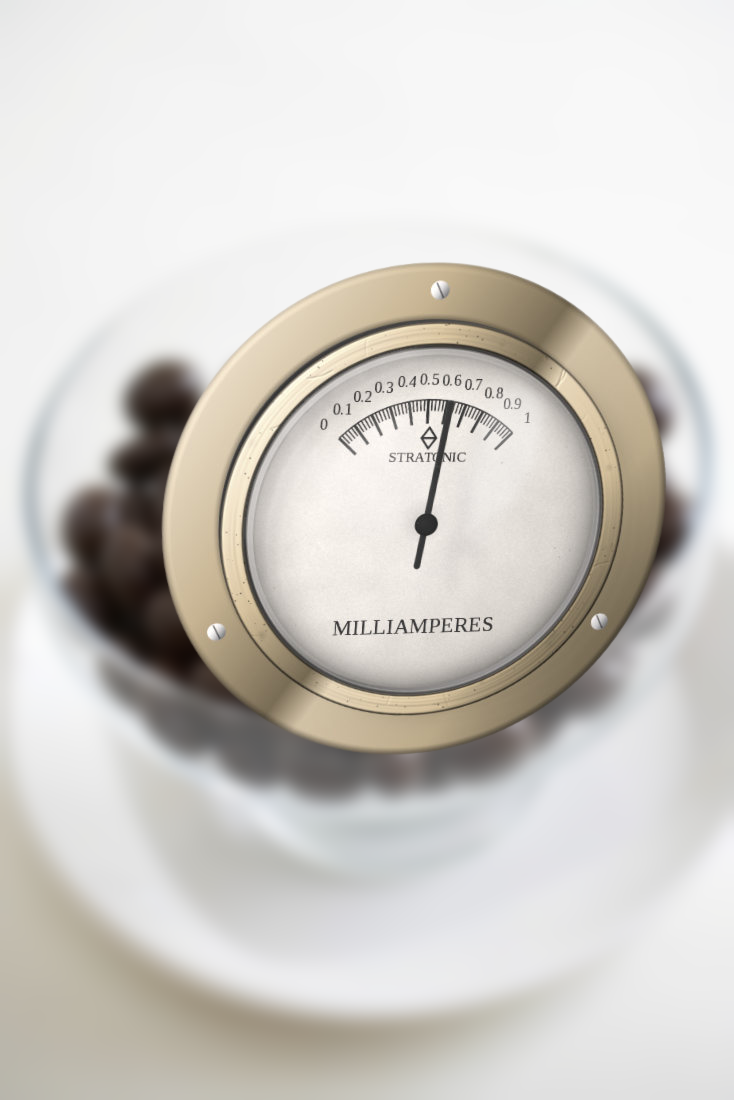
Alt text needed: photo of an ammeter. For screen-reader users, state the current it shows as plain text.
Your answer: 0.6 mA
